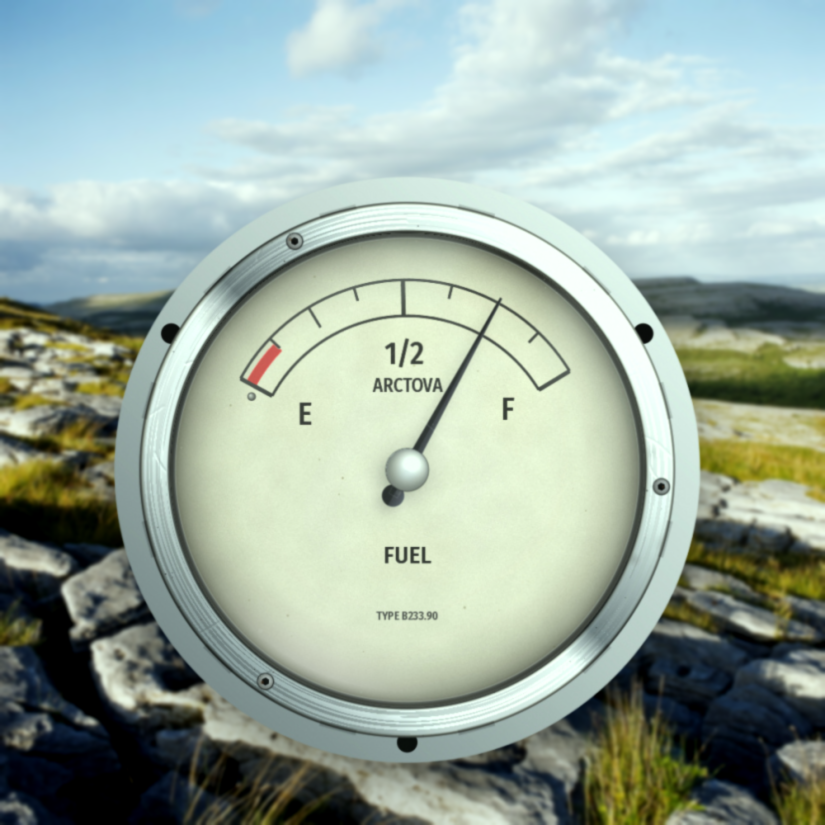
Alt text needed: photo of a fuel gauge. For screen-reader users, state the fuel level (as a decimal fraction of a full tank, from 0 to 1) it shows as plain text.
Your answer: 0.75
